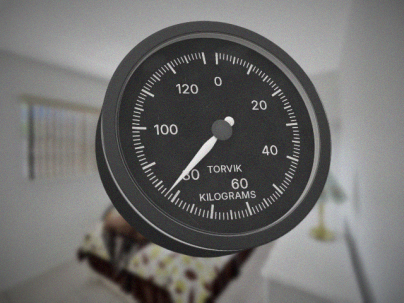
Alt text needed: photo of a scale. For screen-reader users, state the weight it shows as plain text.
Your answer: 82 kg
